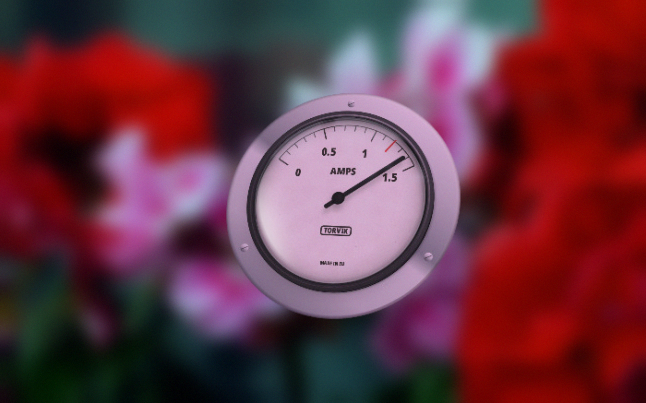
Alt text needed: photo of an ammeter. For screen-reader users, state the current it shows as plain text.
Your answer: 1.4 A
